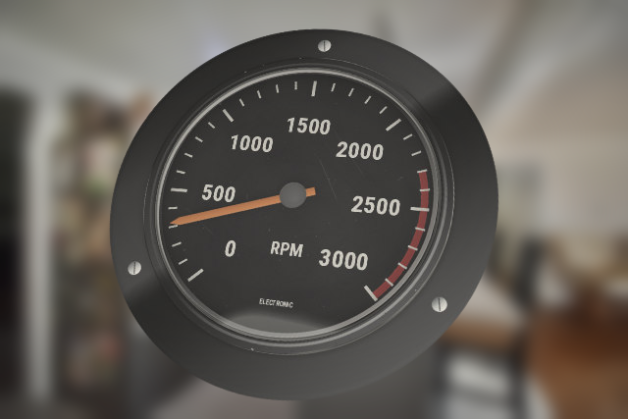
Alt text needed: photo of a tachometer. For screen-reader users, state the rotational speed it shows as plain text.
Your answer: 300 rpm
